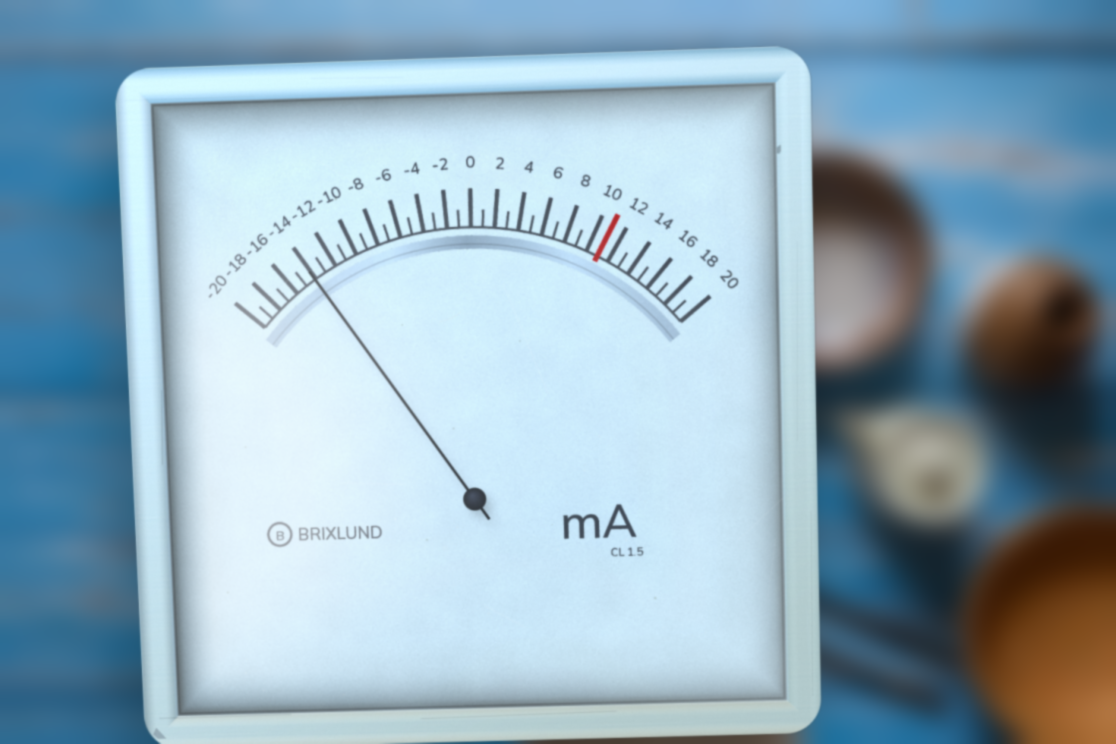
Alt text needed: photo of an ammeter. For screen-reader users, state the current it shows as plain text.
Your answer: -14 mA
